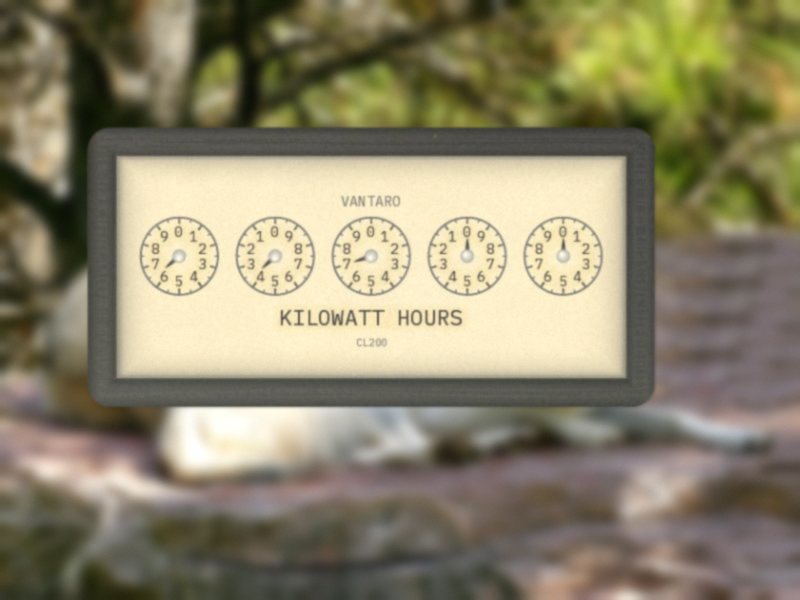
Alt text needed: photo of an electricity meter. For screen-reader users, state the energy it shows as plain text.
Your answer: 63700 kWh
